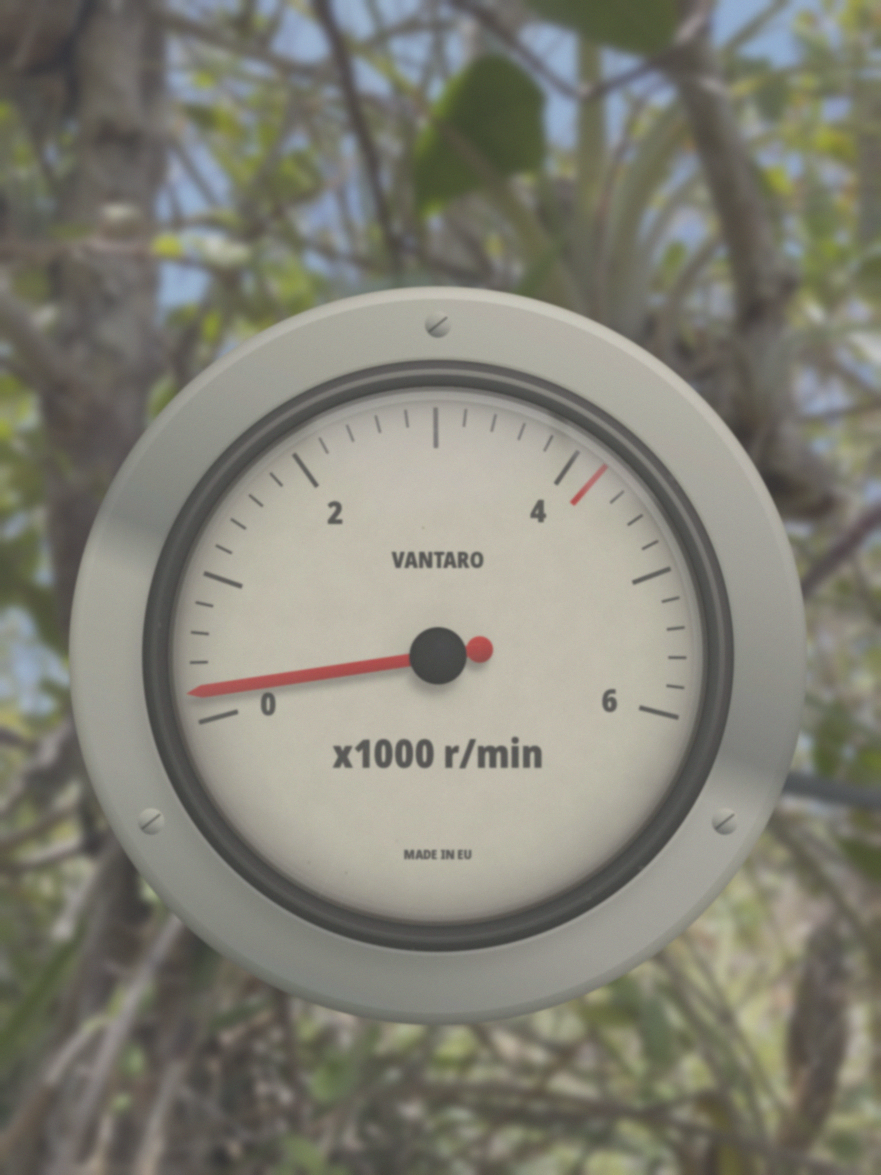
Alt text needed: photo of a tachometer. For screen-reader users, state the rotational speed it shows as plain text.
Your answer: 200 rpm
